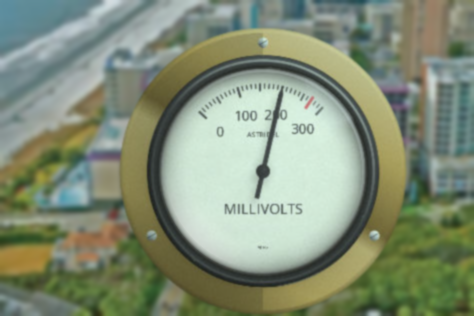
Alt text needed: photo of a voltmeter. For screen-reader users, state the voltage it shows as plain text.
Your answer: 200 mV
